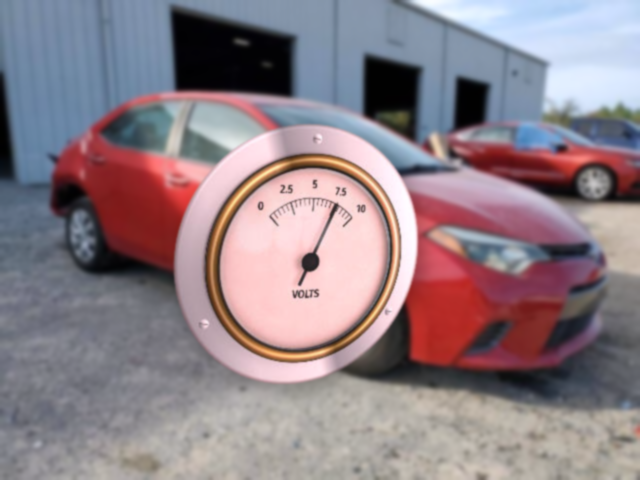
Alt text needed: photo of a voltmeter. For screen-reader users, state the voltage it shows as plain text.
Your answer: 7.5 V
